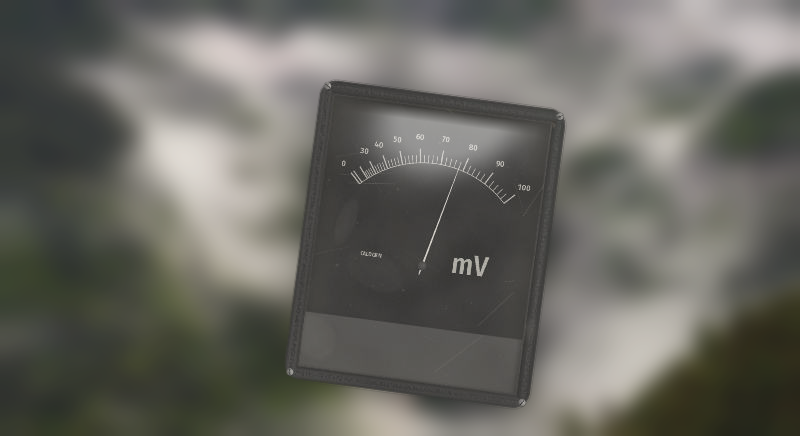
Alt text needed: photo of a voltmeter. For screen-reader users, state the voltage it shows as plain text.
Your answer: 78 mV
